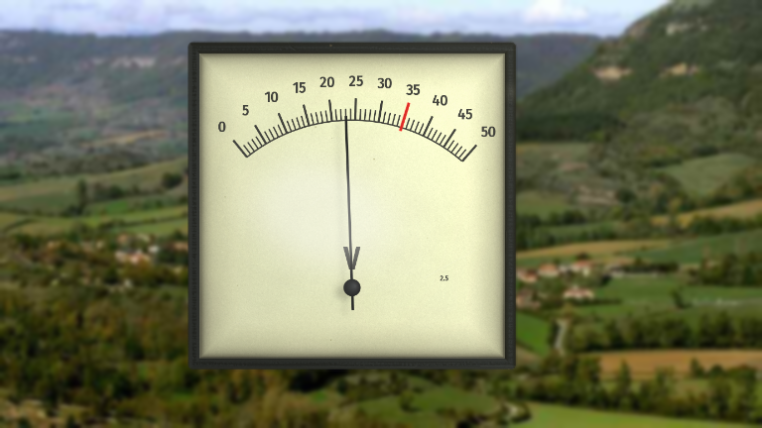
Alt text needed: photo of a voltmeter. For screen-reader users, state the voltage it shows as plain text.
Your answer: 23 V
